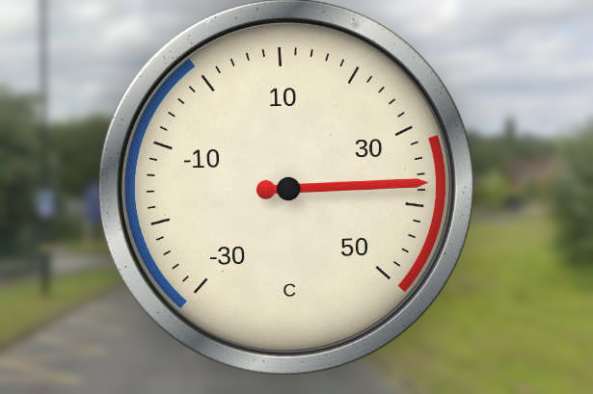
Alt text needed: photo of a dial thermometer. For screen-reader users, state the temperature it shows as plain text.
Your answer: 37 °C
